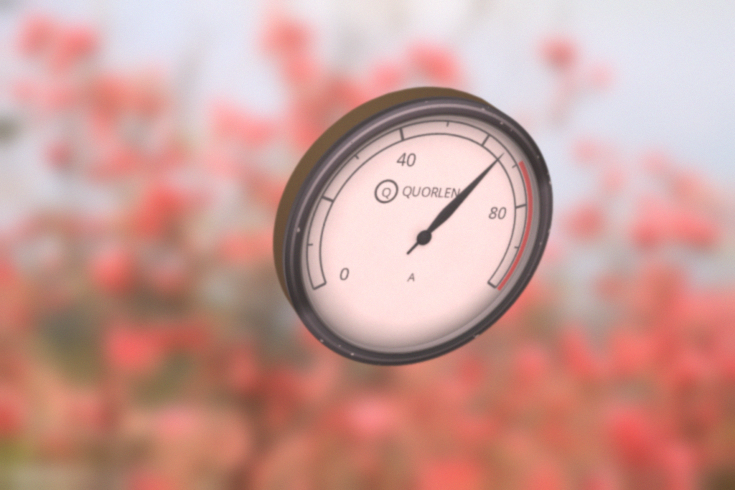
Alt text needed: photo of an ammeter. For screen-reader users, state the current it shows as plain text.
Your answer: 65 A
